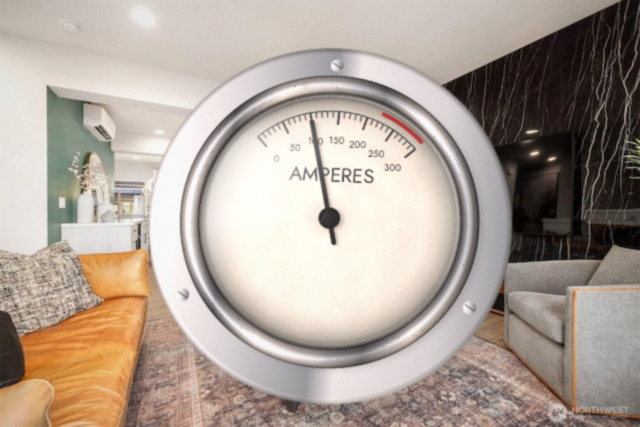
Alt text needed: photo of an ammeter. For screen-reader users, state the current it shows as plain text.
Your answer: 100 A
